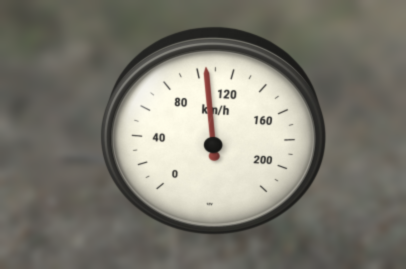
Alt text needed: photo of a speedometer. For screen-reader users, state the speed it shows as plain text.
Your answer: 105 km/h
